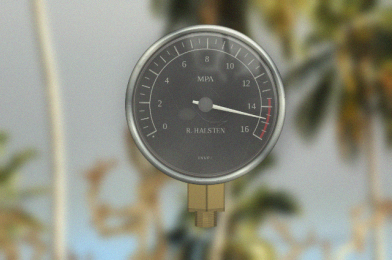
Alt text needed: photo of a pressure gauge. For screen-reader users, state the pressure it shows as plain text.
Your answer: 14.75 MPa
